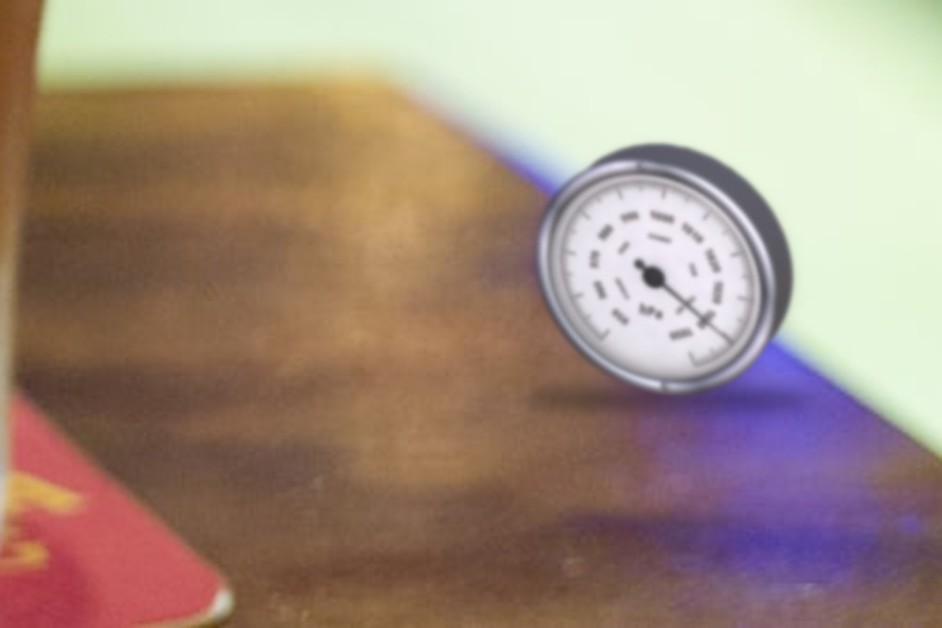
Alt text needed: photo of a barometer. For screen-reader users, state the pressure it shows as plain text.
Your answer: 1040 hPa
